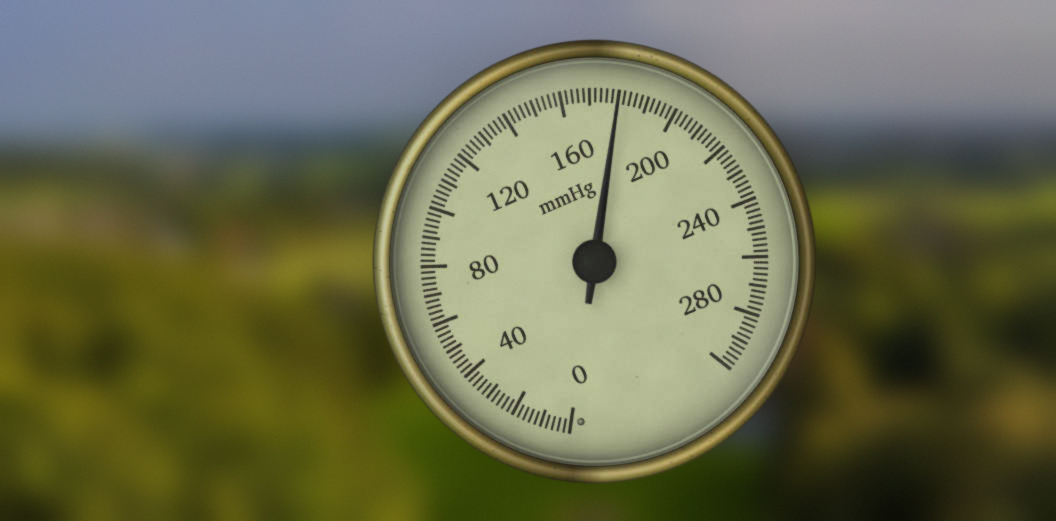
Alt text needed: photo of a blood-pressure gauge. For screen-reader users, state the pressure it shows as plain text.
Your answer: 180 mmHg
